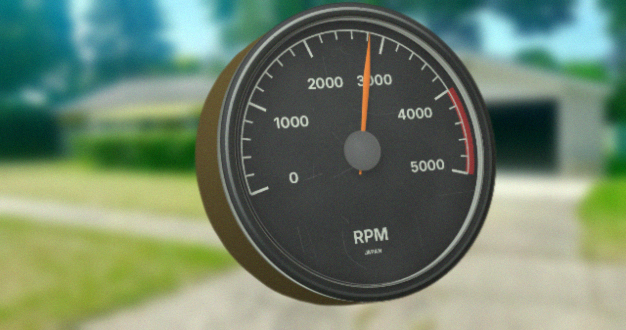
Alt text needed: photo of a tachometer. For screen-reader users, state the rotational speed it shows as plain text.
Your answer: 2800 rpm
